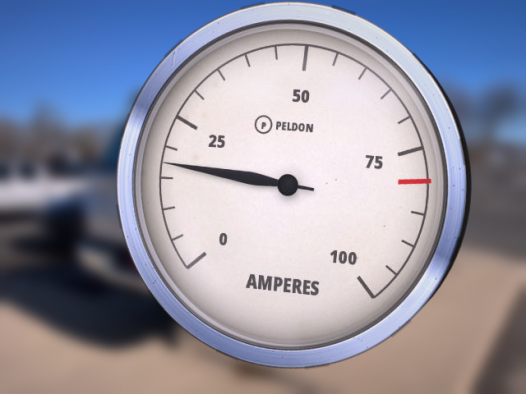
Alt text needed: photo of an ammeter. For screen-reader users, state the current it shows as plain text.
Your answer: 17.5 A
